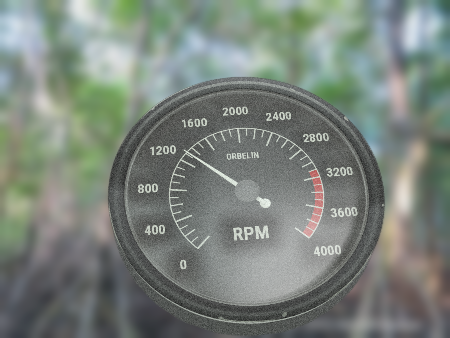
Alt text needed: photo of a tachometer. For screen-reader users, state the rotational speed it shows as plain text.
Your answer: 1300 rpm
